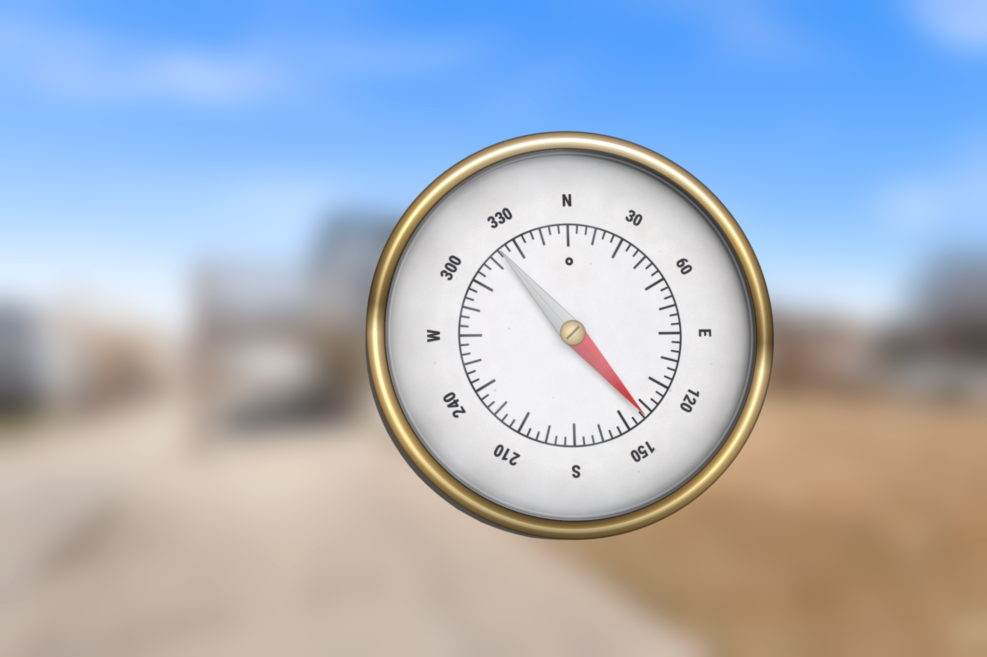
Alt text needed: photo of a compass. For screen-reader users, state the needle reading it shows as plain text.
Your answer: 140 °
